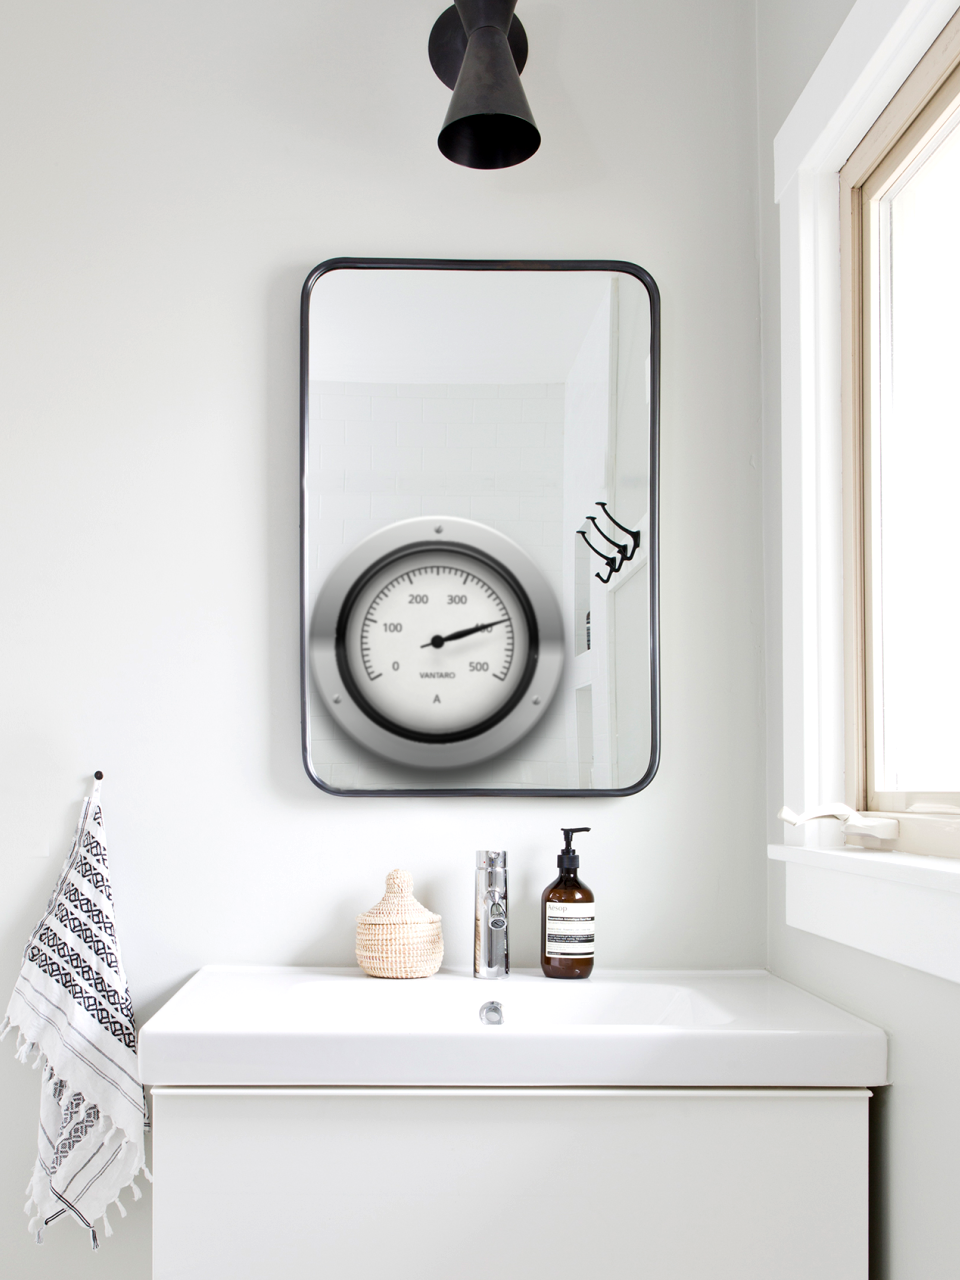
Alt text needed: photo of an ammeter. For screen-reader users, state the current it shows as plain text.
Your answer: 400 A
